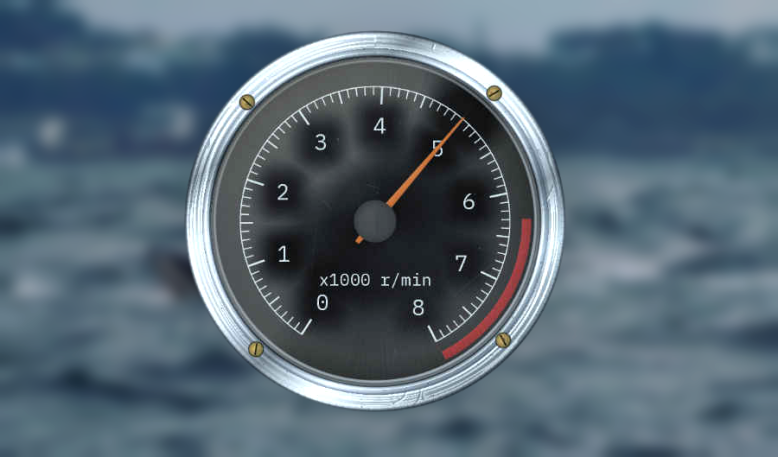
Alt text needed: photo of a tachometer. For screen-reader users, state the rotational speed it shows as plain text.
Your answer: 5000 rpm
